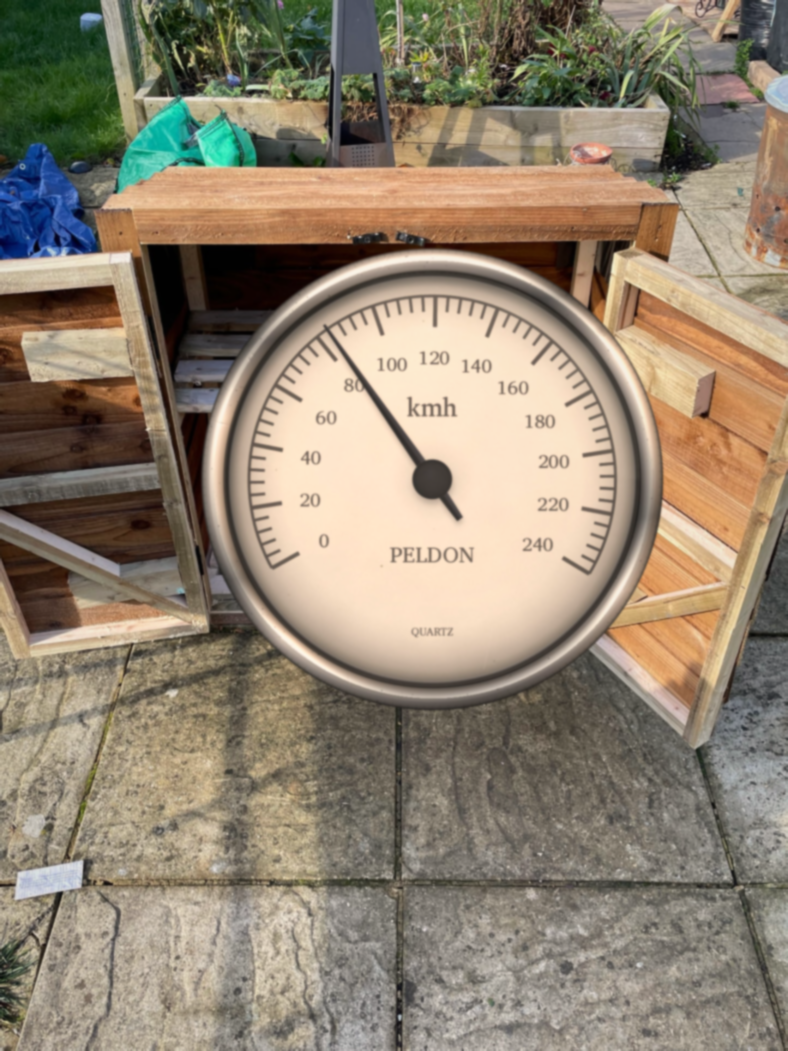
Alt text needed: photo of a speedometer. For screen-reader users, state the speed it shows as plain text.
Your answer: 84 km/h
